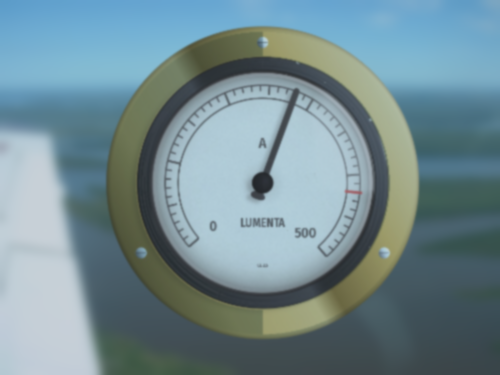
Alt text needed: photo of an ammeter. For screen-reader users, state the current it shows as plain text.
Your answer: 280 A
